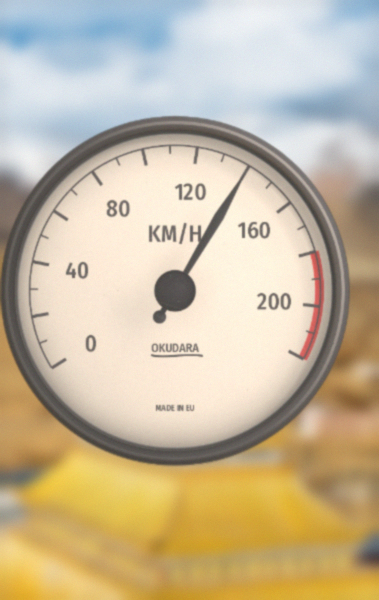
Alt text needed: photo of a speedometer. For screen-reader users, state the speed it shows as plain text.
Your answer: 140 km/h
